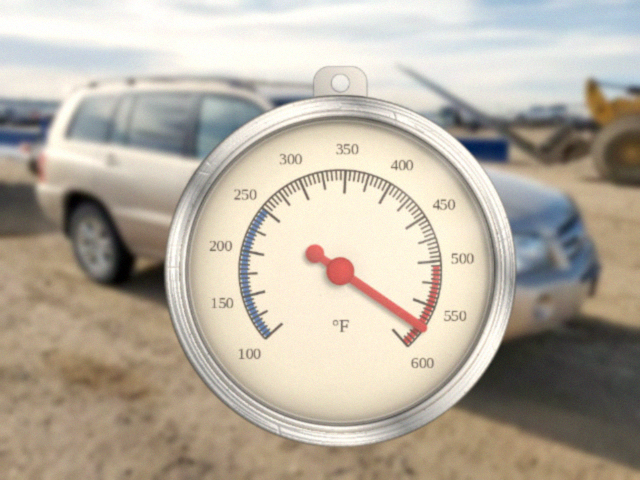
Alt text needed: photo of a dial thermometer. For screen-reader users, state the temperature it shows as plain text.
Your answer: 575 °F
